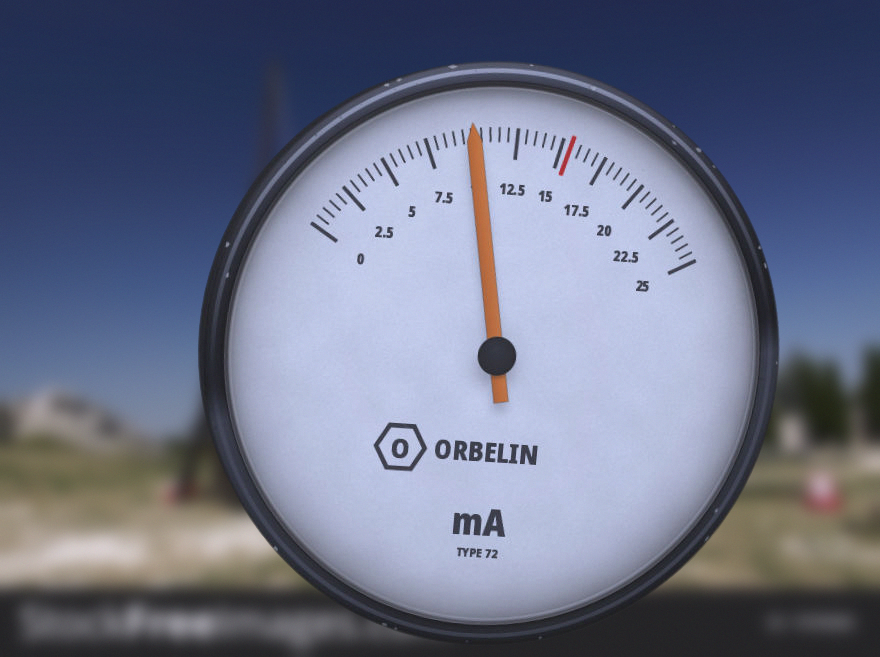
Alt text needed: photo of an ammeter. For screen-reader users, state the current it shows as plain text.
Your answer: 10 mA
